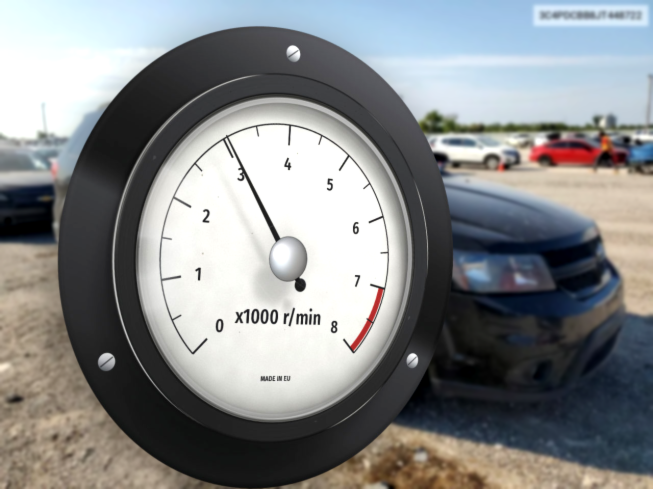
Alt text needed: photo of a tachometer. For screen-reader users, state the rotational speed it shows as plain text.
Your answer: 3000 rpm
